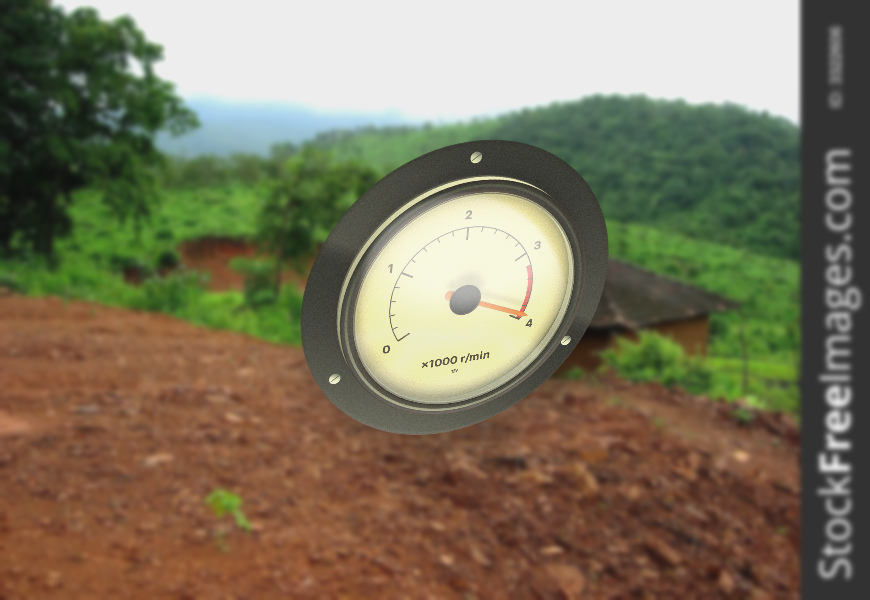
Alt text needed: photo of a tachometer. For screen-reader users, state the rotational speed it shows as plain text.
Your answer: 3900 rpm
